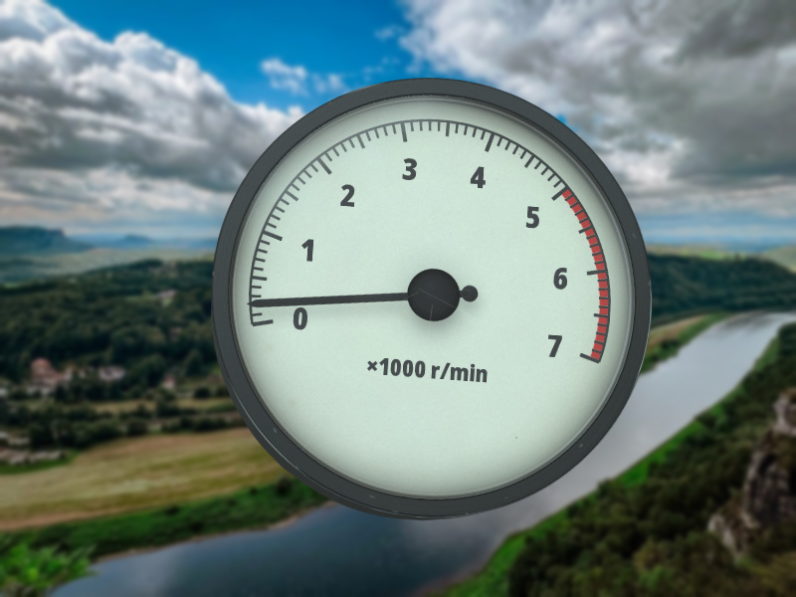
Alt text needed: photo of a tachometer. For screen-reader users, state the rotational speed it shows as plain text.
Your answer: 200 rpm
